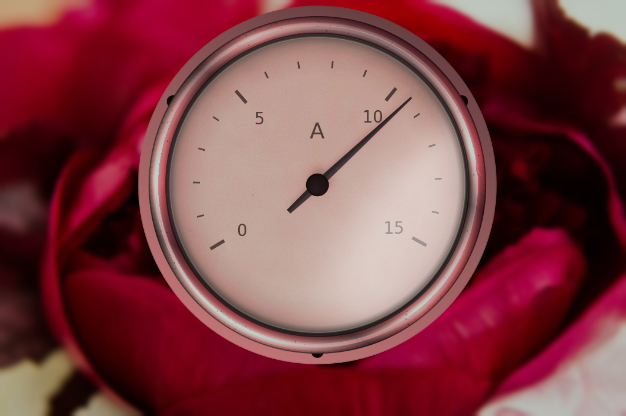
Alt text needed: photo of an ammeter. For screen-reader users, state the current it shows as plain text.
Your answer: 10.5 A
